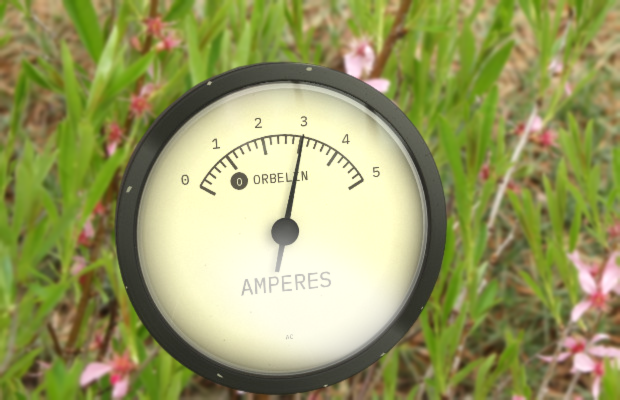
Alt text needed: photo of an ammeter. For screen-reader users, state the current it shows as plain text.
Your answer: 3 A
